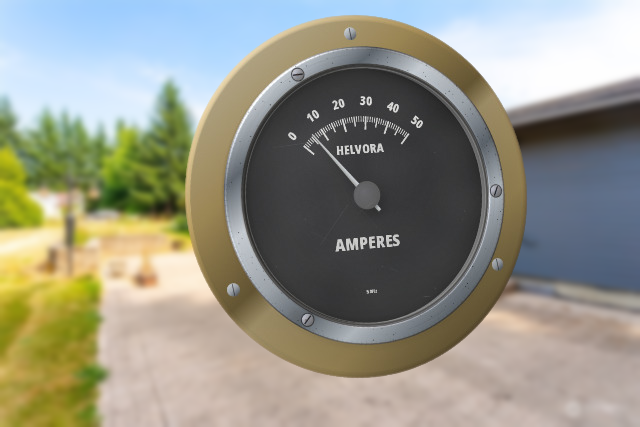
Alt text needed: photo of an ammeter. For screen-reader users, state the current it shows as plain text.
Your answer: 5 A
